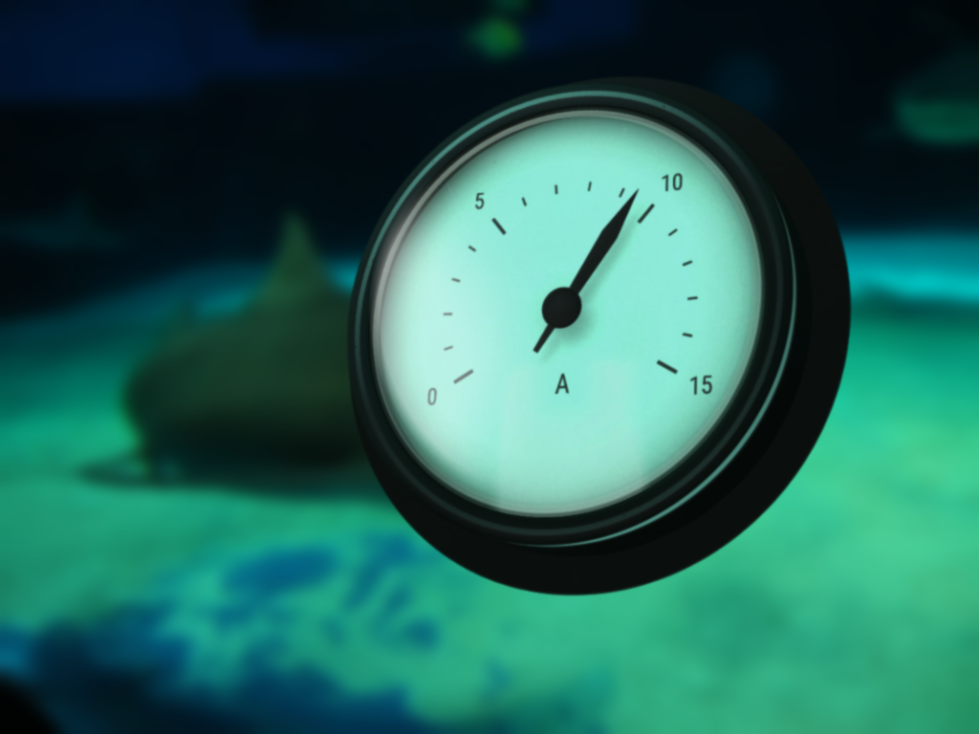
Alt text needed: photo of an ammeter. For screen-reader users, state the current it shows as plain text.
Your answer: 9.5 A
